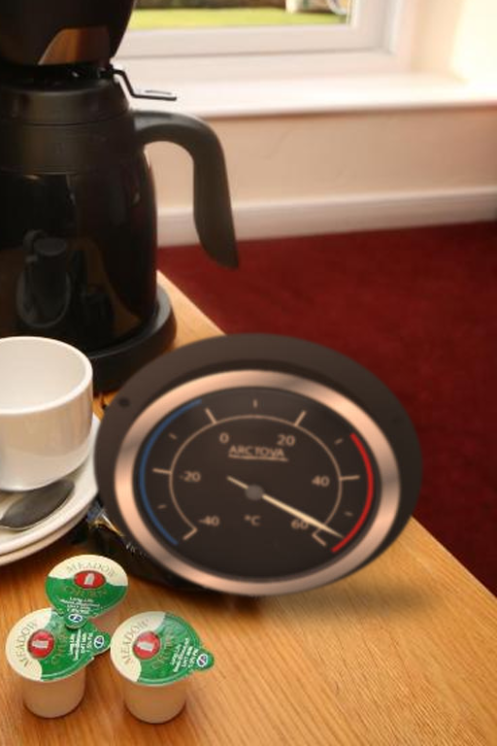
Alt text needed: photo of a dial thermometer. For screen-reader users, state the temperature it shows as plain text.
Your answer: 55 °C
